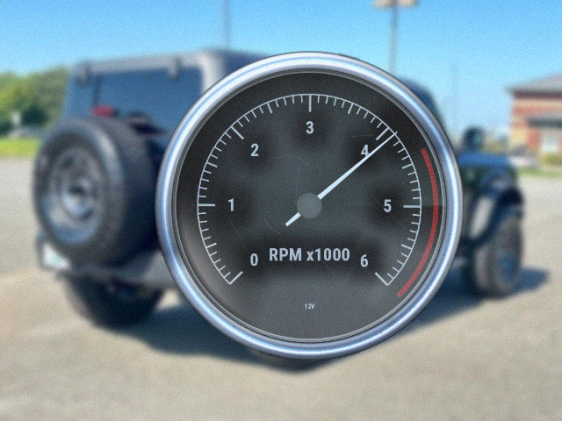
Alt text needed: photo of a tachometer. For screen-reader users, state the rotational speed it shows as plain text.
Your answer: 4100 rpm
